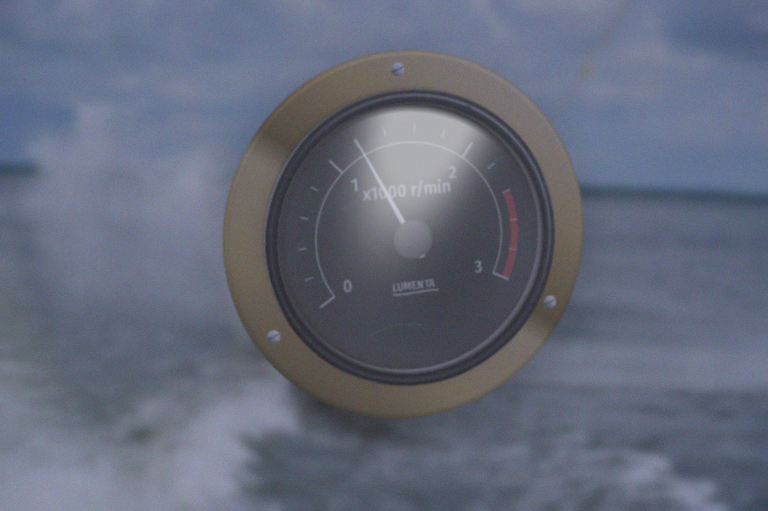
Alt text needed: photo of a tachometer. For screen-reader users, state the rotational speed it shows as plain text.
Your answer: 1200 rpm
